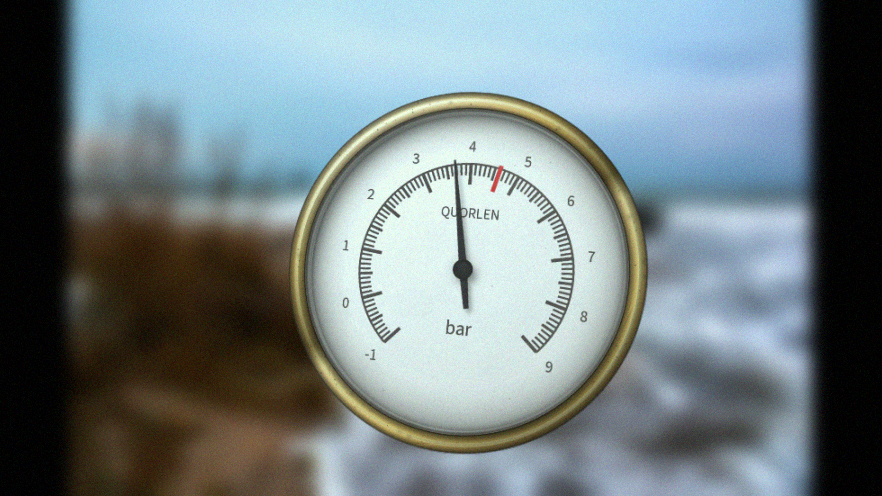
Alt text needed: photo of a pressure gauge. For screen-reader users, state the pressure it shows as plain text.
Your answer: 3.7 bar
